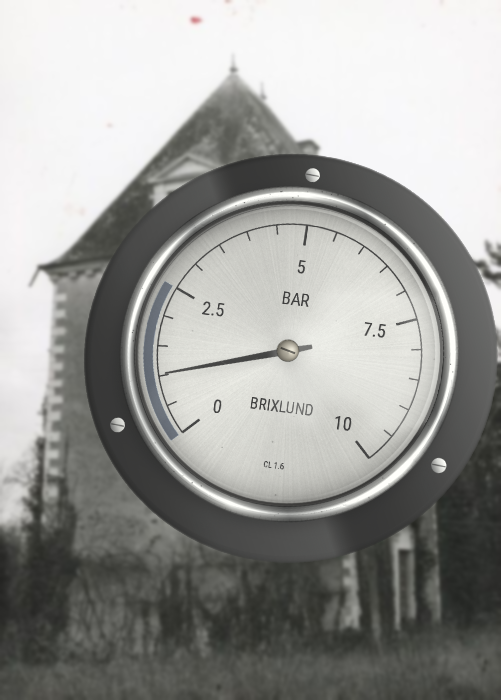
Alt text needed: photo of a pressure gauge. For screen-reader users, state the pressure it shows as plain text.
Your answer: 1 bar
